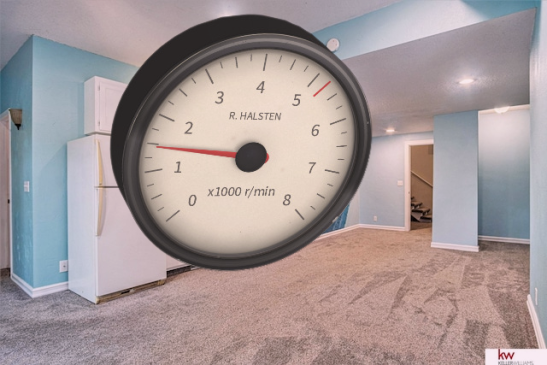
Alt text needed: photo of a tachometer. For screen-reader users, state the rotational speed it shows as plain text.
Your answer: 1500 rpm
